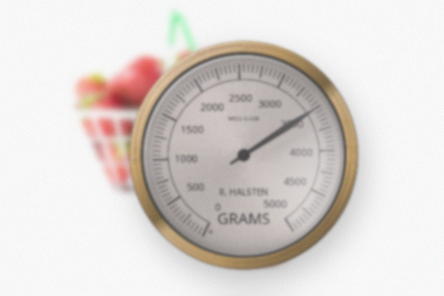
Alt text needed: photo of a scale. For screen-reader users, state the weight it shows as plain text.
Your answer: 3500 g
